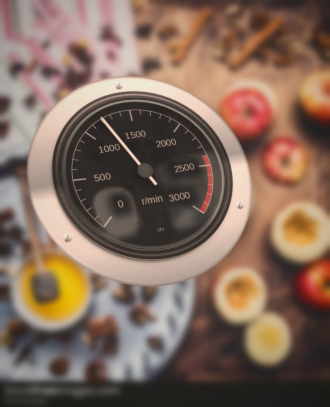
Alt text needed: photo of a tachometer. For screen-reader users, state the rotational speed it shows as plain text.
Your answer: 1200 rpm
